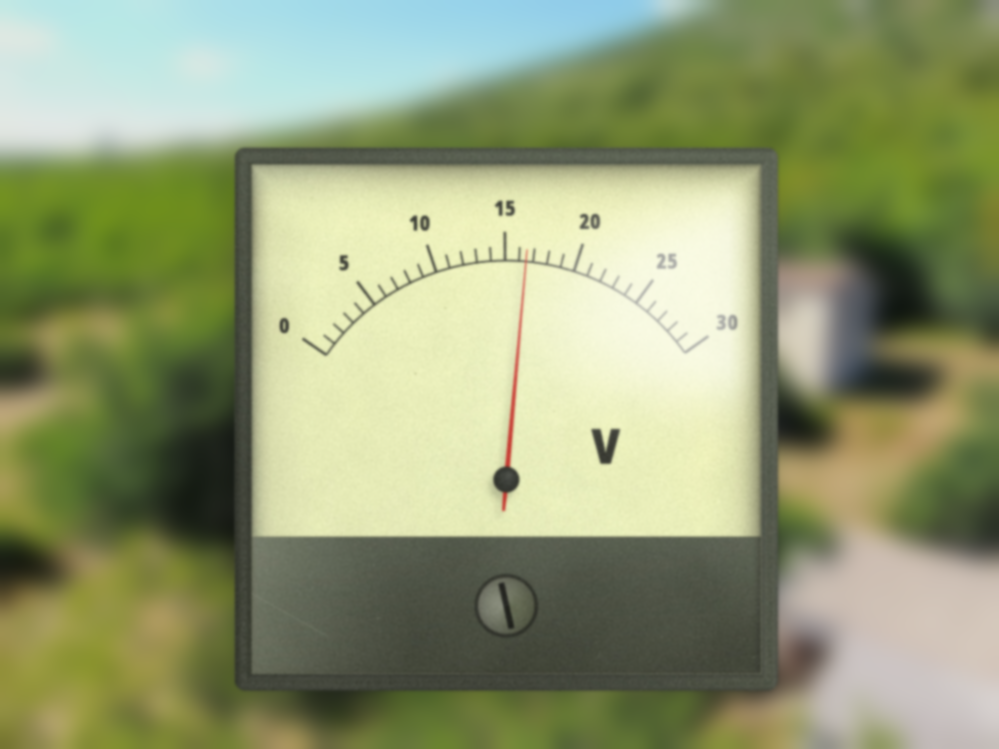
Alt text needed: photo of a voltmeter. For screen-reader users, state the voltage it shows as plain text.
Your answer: 16.5 V
